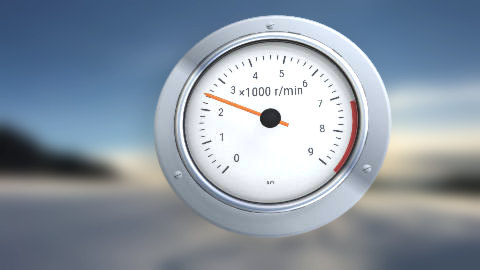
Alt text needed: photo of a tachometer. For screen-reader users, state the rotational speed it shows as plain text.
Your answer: 2400 rpm
